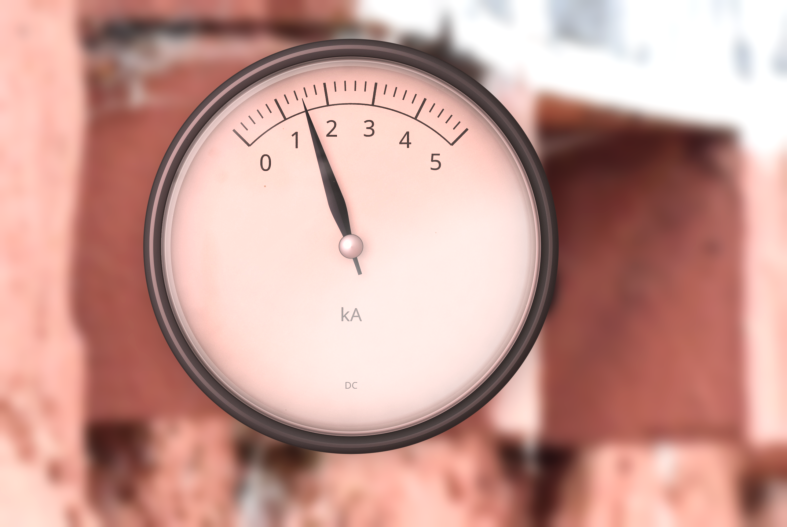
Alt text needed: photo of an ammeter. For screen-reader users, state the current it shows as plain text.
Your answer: 1.5 kA
